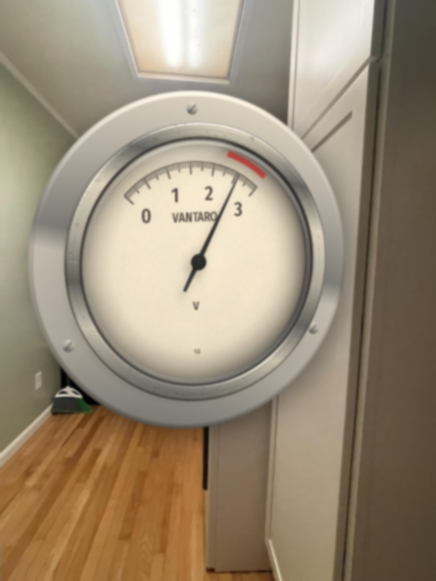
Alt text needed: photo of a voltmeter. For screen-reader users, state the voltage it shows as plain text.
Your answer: 2.5 V
